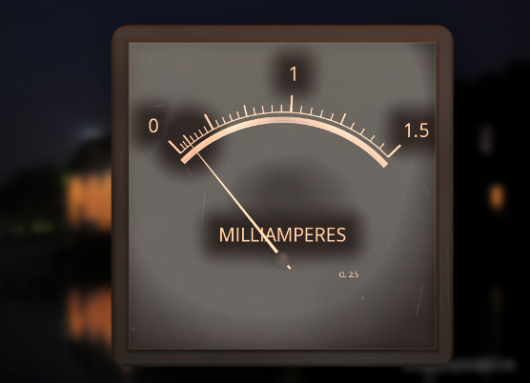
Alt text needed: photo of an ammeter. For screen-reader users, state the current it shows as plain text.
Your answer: 0.25 mA
